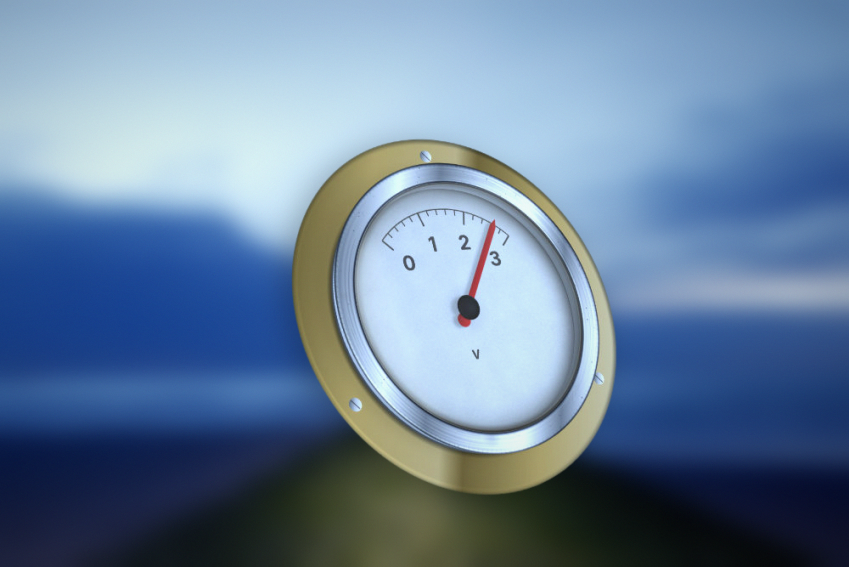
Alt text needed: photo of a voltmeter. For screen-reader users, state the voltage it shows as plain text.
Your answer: 2.6 V
